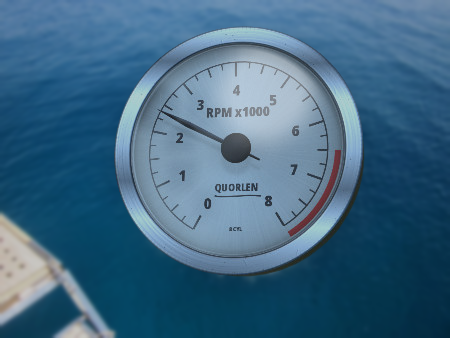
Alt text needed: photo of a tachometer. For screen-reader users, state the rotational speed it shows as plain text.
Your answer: 2375 rpm
